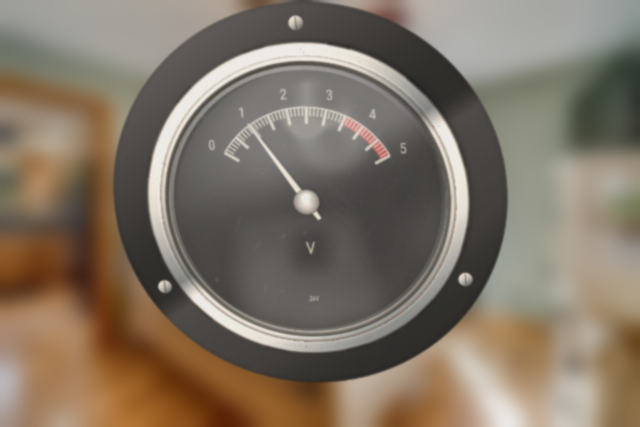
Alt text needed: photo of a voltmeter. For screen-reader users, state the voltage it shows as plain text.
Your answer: 1 V
